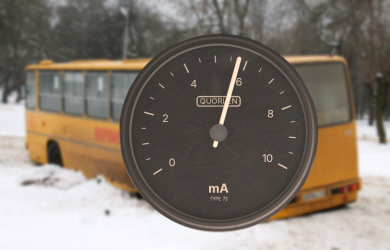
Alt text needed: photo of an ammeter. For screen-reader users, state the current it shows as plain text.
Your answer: 5.75 mA
